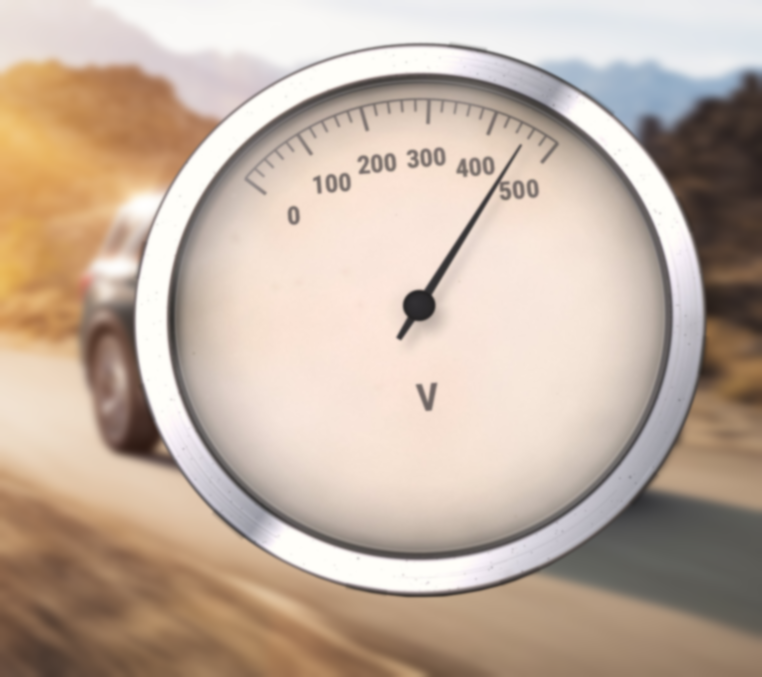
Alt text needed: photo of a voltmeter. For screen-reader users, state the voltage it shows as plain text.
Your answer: 460 V
